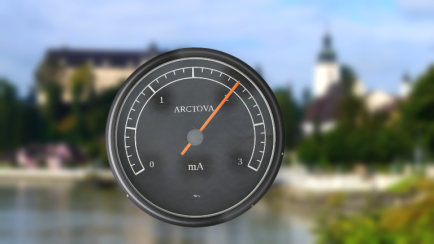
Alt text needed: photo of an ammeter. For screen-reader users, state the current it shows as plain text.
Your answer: 2 mA
